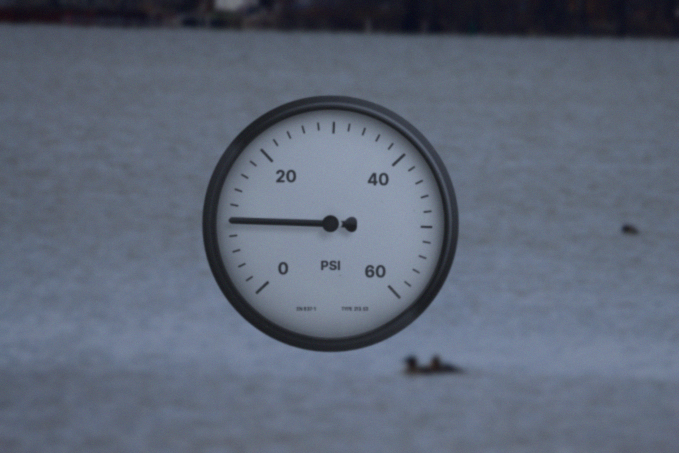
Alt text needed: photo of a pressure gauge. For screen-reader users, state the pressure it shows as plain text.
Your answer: 10 psi
